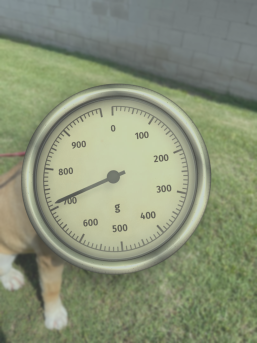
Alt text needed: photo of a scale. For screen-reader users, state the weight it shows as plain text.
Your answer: 710 g
